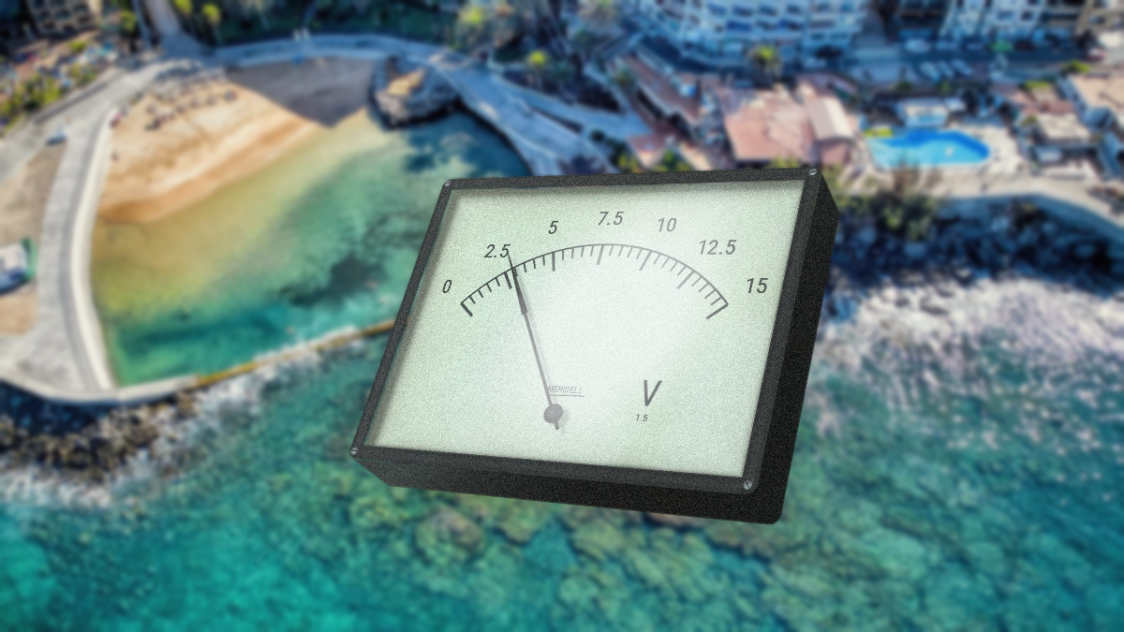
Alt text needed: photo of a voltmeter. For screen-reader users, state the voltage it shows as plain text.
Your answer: 3 V
